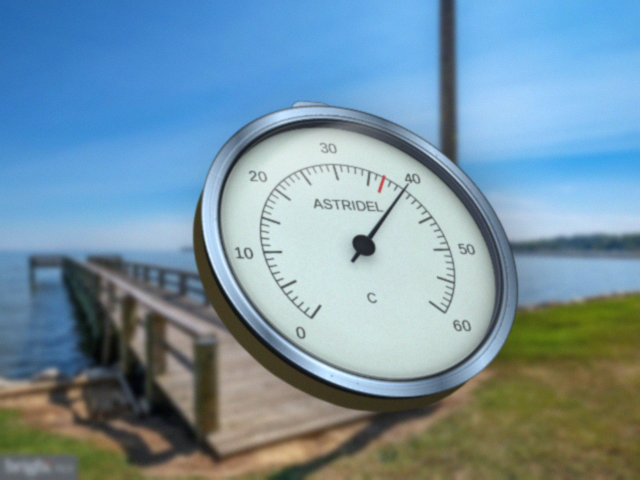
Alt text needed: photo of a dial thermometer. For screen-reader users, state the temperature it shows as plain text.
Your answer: 40 °C
